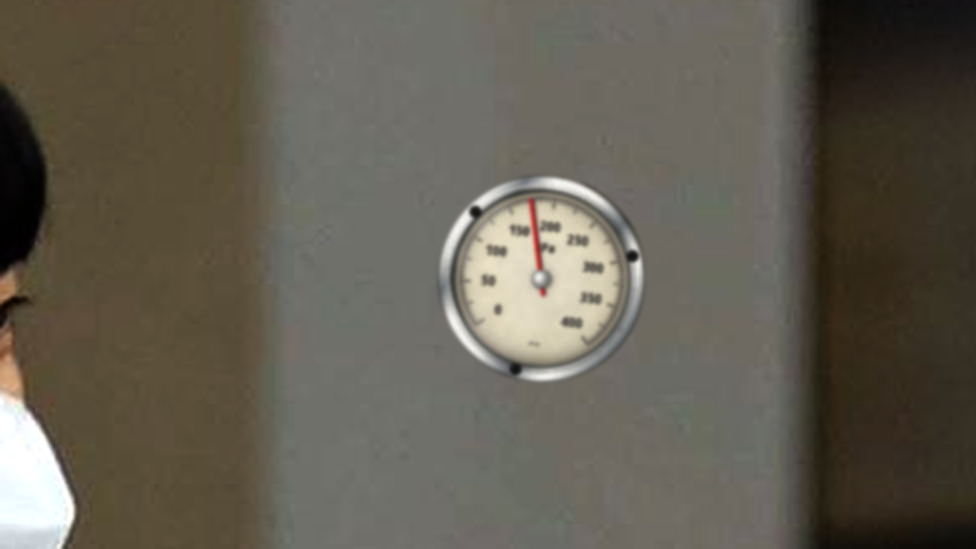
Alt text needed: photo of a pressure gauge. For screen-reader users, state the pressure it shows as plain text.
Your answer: 175 kPa
